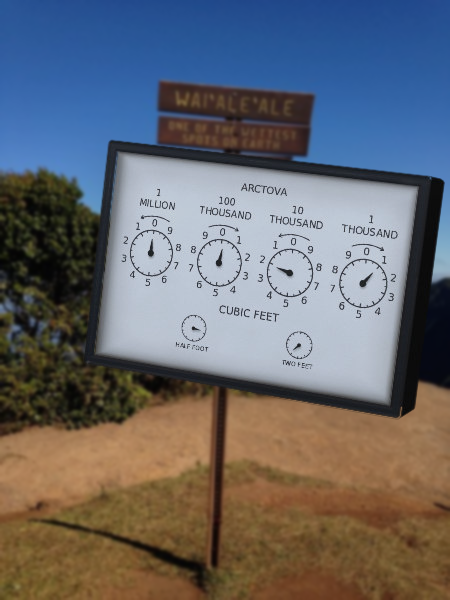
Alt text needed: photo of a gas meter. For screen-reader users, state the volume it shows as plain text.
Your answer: 2100 ft³
